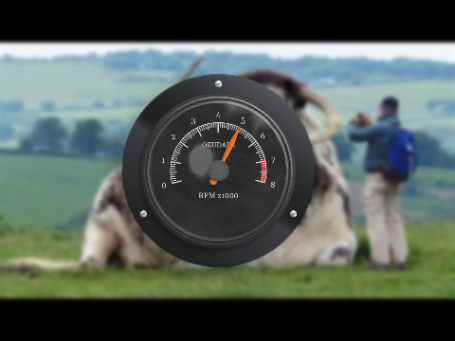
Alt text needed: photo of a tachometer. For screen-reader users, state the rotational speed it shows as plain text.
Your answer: 5000 rpm
